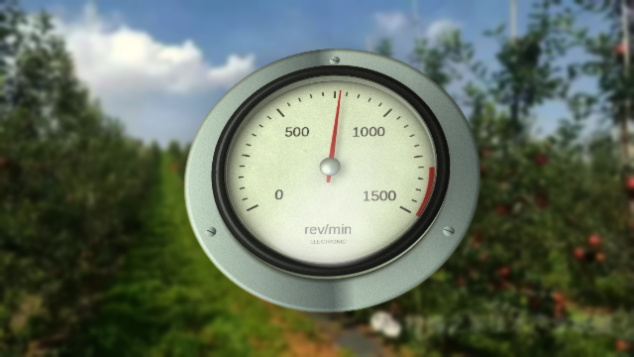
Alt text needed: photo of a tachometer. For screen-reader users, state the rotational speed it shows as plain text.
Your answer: 775 rpm
